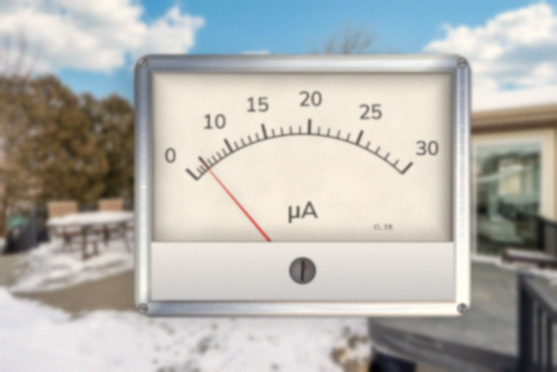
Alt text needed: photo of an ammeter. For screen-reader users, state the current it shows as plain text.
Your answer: 5 µA
